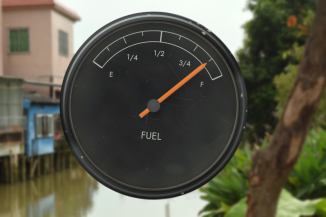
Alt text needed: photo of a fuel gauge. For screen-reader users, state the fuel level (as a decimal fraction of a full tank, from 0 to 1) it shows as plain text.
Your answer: 0.875
